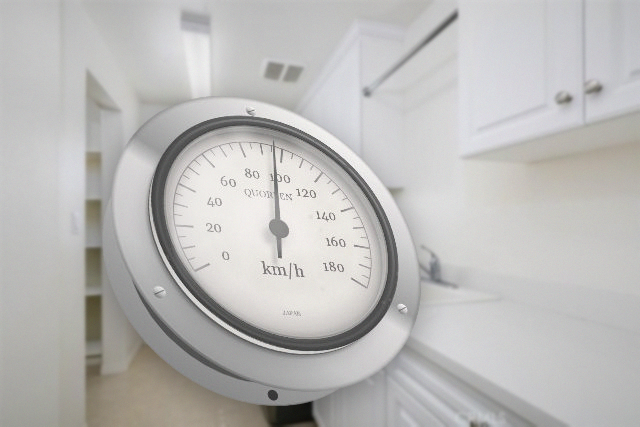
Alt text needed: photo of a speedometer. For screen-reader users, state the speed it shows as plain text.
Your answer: 95 km/h
